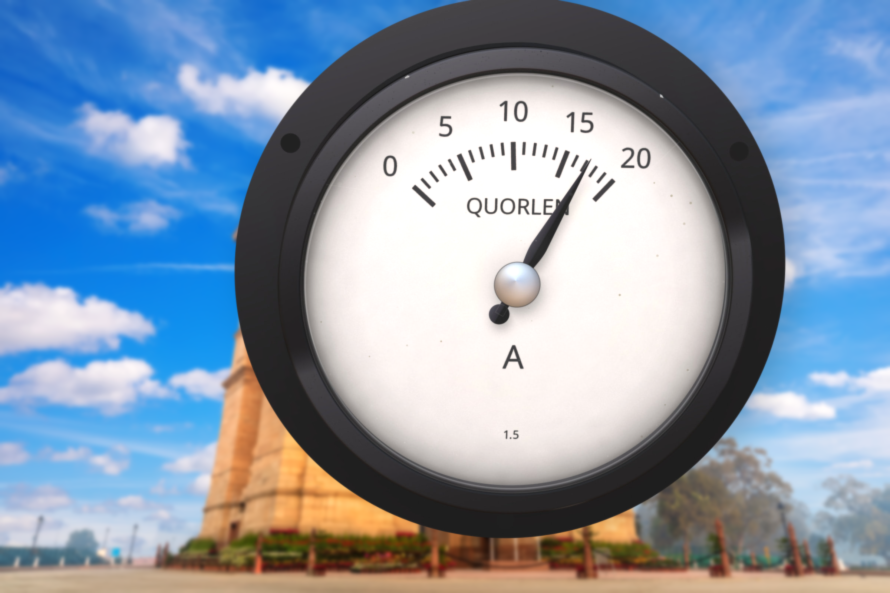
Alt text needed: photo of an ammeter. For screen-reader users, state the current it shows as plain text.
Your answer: 17 A
